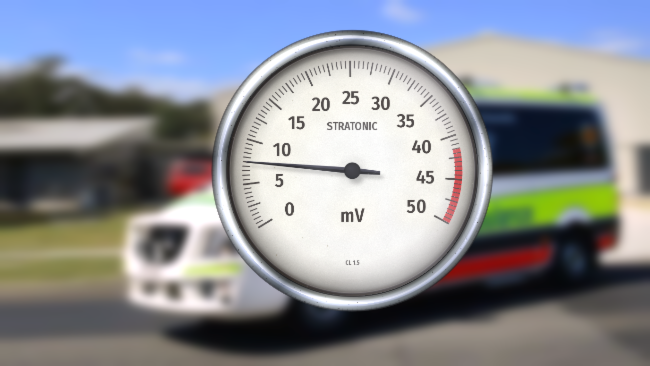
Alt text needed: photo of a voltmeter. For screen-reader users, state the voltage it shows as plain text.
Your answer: 7.5 mV
